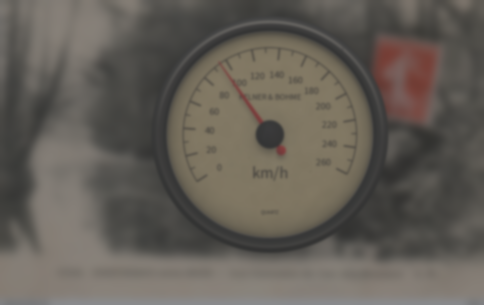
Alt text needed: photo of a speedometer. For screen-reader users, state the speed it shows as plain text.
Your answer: 95 km/h
